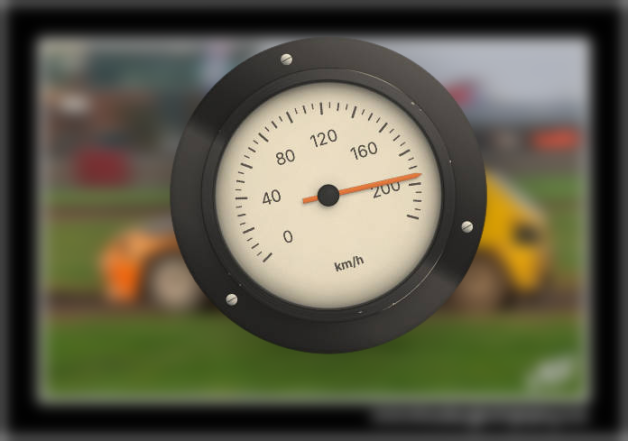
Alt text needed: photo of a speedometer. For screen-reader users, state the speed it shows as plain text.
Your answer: 195 km/h
